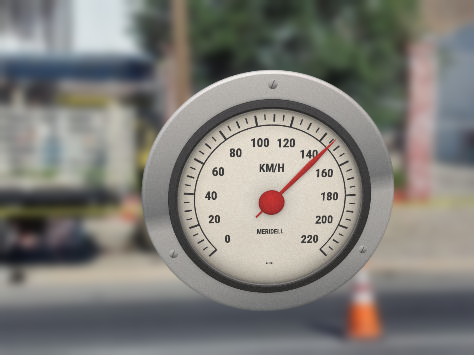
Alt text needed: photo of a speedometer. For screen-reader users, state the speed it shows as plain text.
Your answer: 145 km/h
